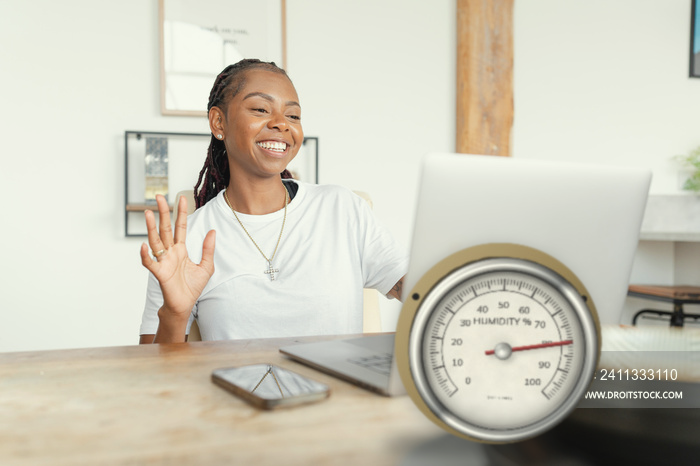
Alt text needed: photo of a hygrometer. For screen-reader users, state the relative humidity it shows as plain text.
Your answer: 80 %
